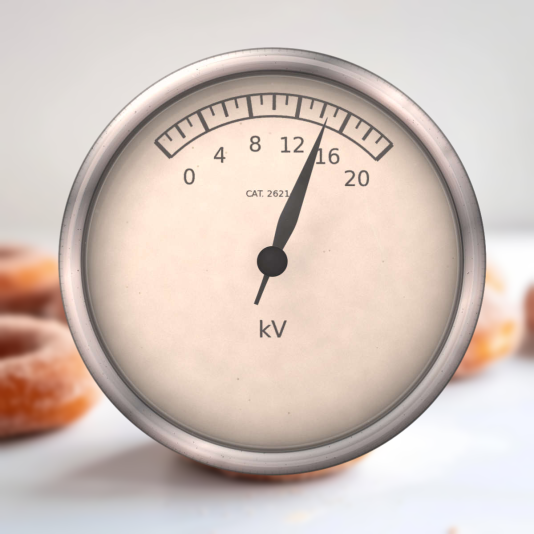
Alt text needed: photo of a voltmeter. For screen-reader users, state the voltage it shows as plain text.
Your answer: 14.5 kV
